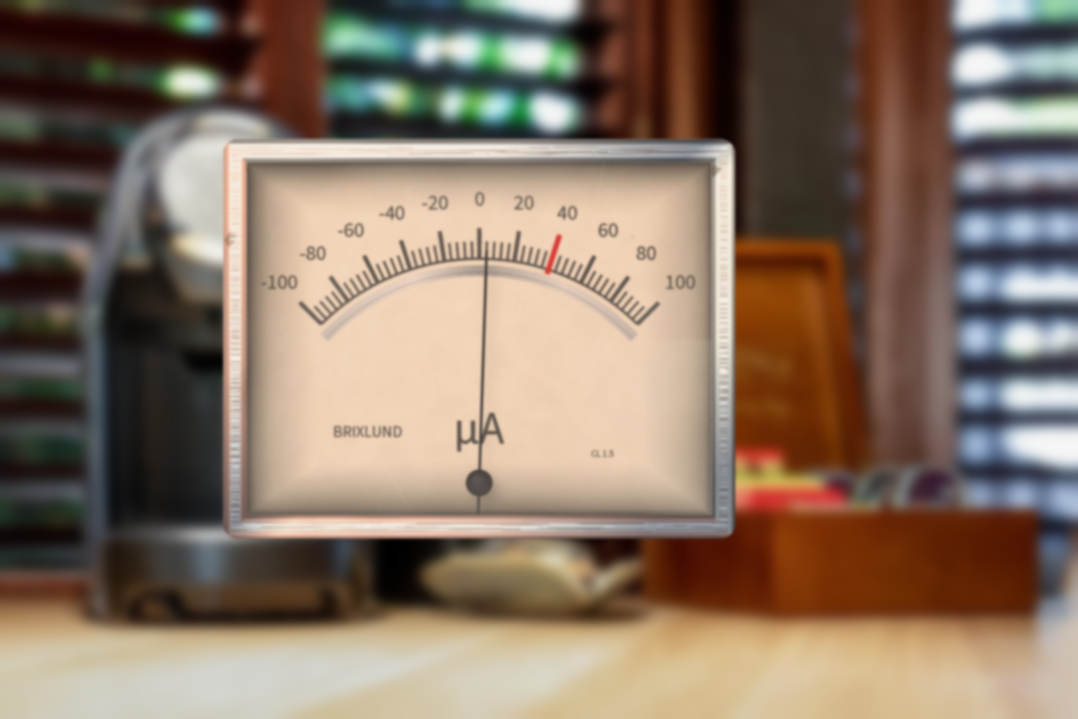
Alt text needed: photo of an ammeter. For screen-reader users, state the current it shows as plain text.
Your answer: 4 µA
